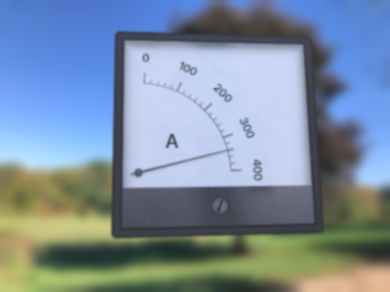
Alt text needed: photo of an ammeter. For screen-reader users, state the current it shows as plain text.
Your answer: 340 A
